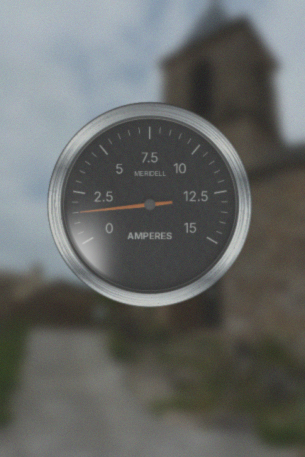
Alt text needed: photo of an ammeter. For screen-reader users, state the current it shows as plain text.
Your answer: 1.5 A
